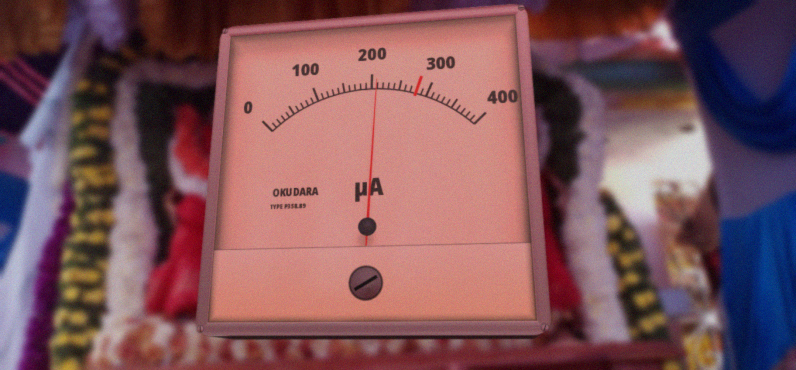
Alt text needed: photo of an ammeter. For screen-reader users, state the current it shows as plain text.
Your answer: 210 µA
